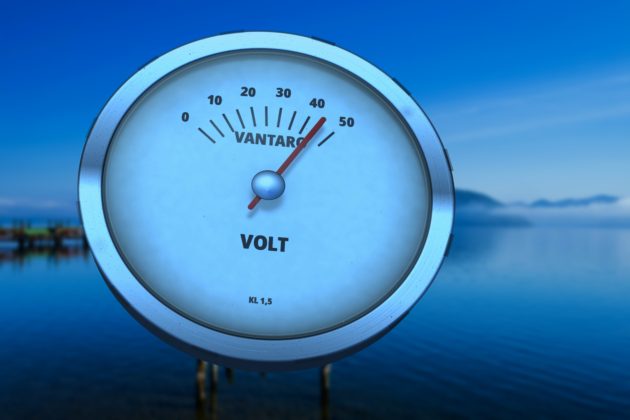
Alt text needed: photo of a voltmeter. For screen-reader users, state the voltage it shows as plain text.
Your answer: 45 V
